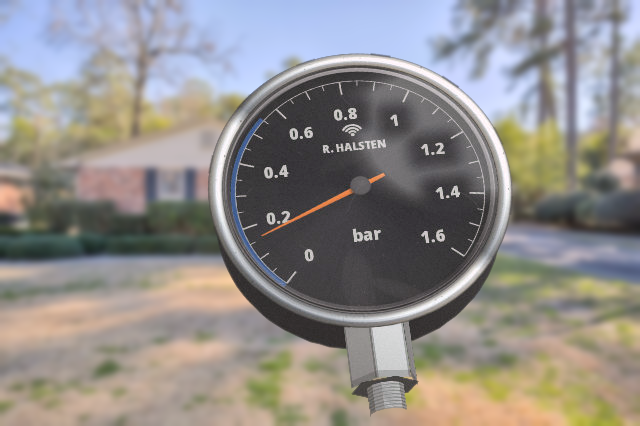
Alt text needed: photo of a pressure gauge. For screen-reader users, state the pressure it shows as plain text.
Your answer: 0.15 bar
